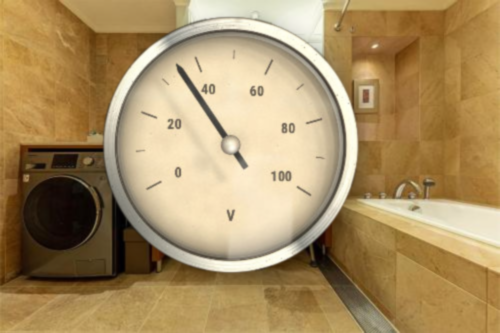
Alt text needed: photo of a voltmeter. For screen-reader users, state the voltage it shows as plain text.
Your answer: 35 V
